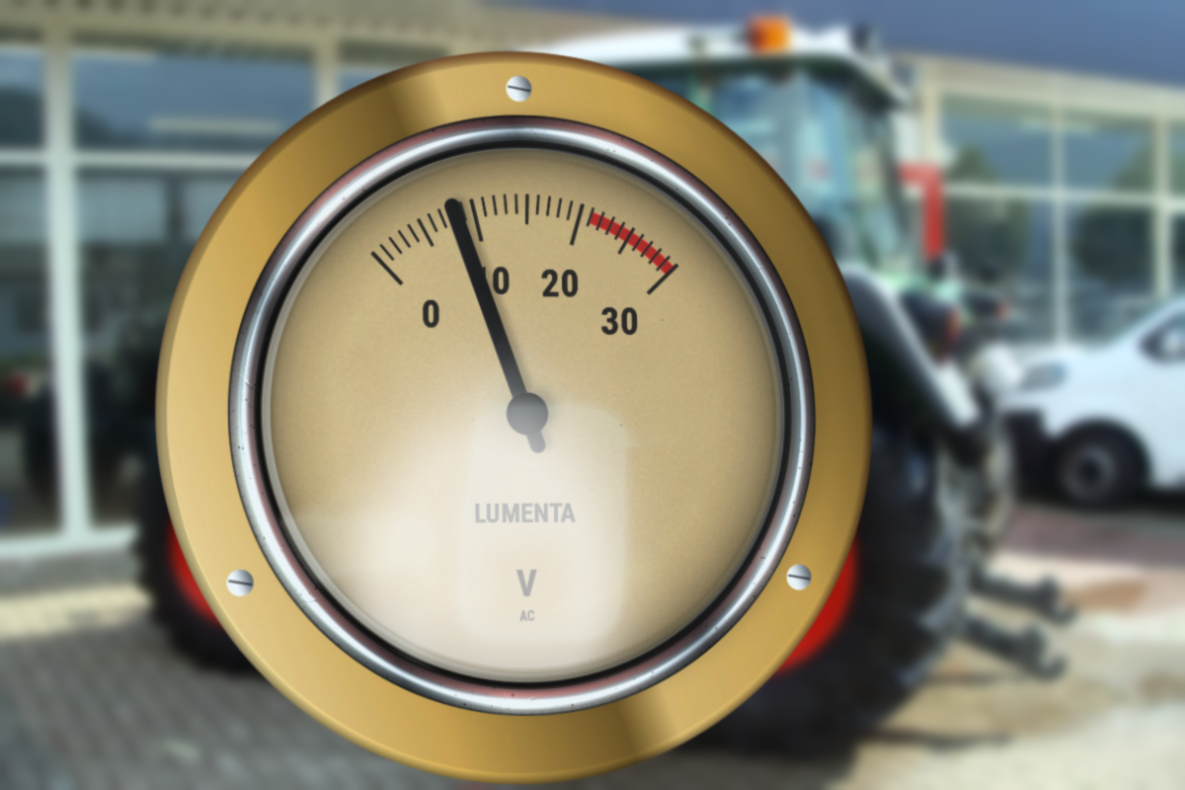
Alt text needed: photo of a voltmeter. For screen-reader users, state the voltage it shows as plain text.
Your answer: 8 V
